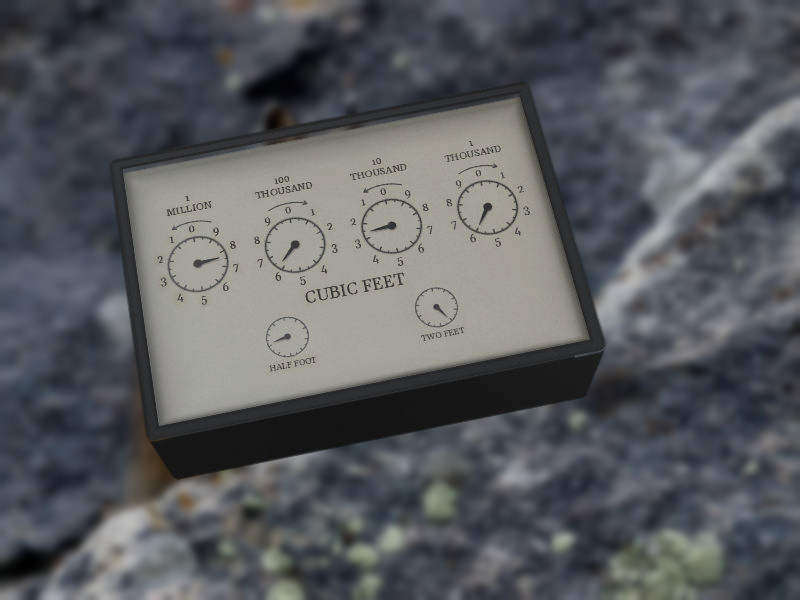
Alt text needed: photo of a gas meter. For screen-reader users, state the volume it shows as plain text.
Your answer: 762600 ft³
